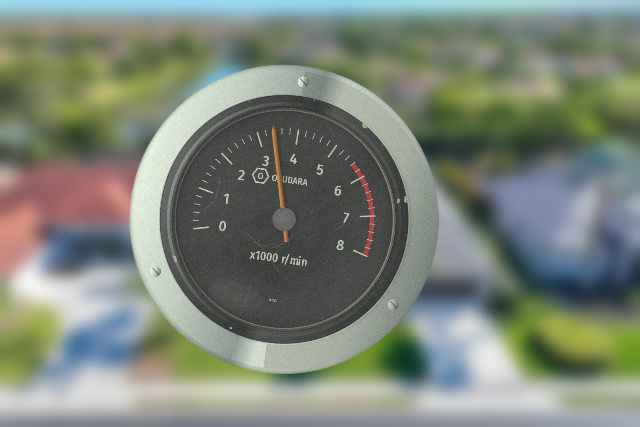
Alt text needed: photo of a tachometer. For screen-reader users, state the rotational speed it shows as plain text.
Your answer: 3400 rpm
